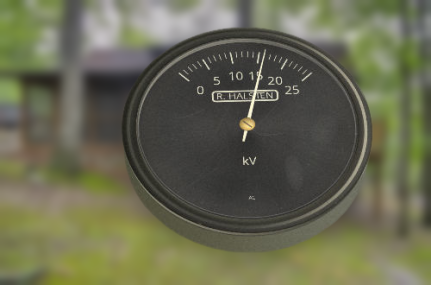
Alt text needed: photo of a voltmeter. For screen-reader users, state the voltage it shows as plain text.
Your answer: 16 kV
